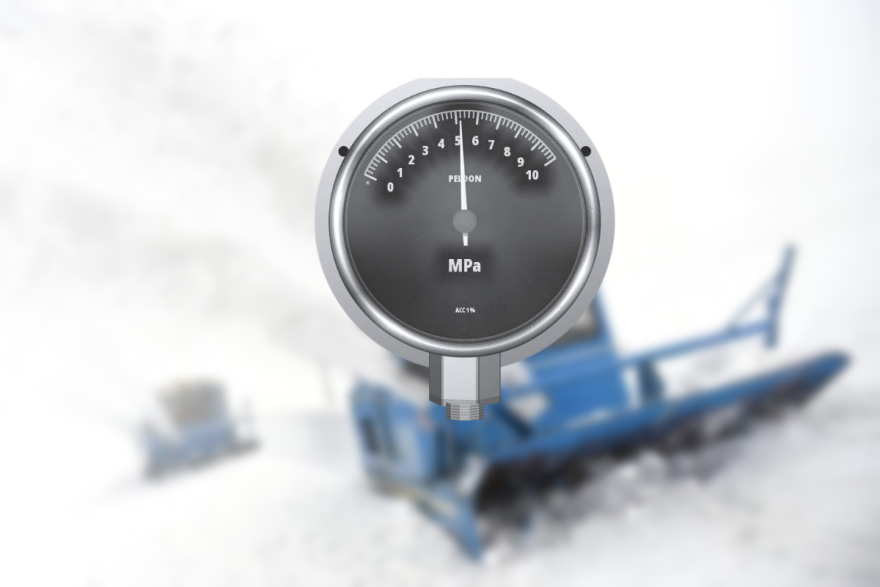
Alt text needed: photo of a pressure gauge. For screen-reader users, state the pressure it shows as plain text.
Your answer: 5.2 MPa
